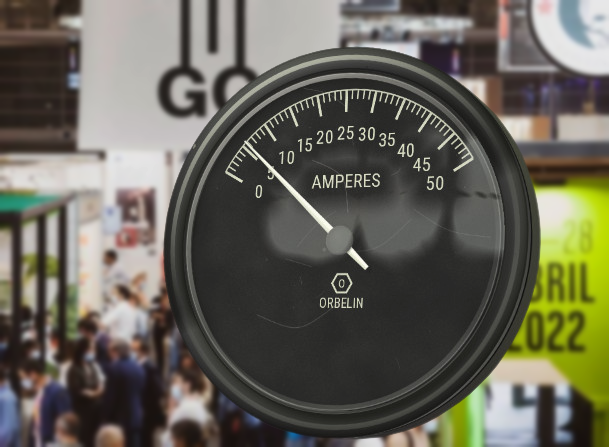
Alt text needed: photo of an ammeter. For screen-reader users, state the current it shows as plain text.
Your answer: 6 A
